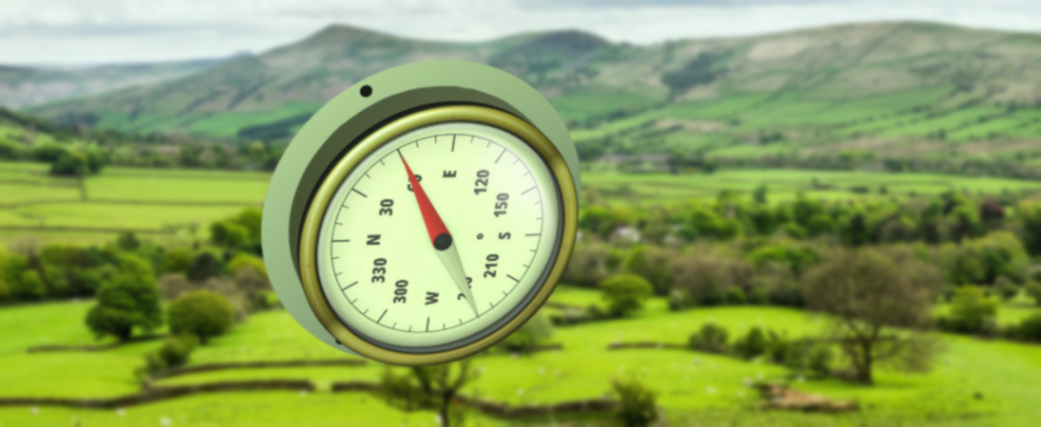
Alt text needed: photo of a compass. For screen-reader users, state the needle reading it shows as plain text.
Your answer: 60 °
